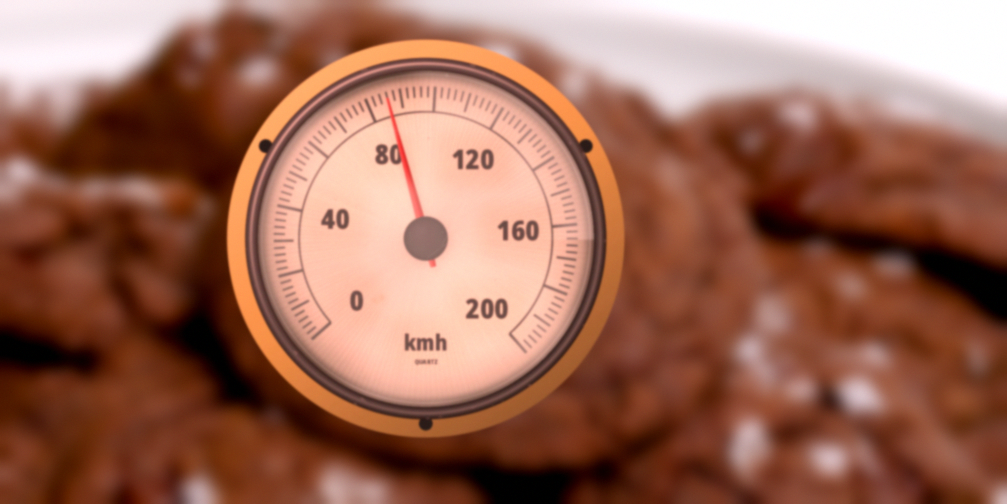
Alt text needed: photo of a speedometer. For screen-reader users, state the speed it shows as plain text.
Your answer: 86 km/h
